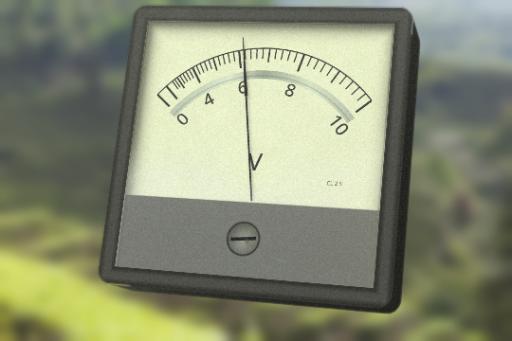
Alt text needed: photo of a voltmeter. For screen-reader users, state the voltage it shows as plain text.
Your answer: 6.2 V
